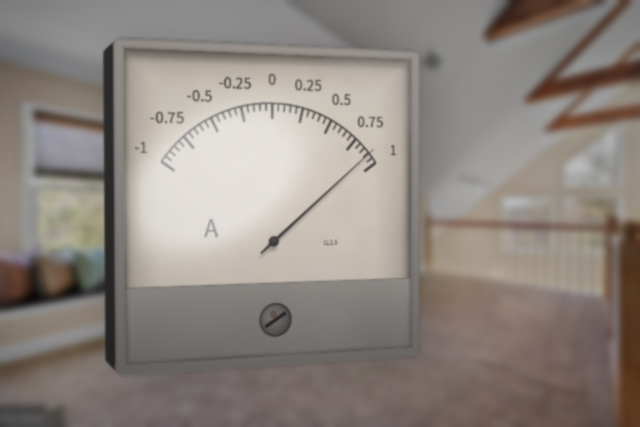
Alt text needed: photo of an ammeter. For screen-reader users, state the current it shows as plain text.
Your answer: 0.9 A
